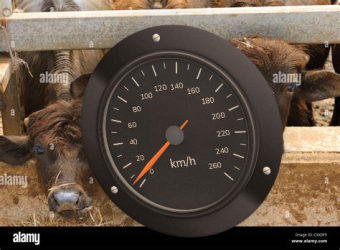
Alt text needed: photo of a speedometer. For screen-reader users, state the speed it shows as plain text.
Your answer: 5 km/h
